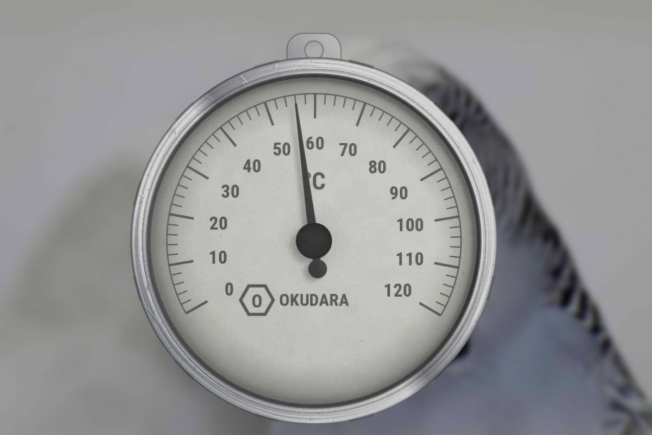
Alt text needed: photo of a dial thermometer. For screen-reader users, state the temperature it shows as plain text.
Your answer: 56 °C
